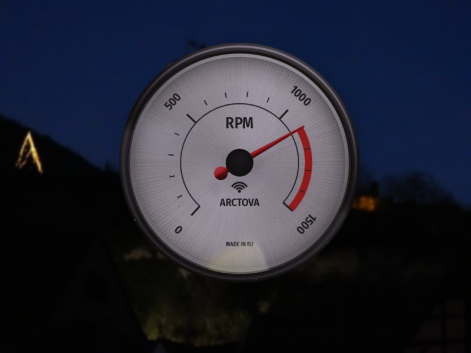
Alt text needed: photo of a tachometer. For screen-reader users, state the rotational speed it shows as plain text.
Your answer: 1100 rpm
